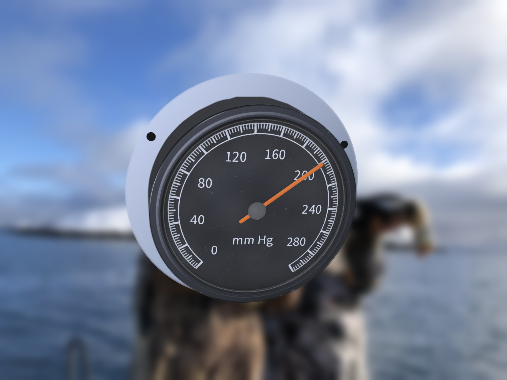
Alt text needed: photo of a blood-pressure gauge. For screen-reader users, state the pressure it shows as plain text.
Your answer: 200 mmHg
